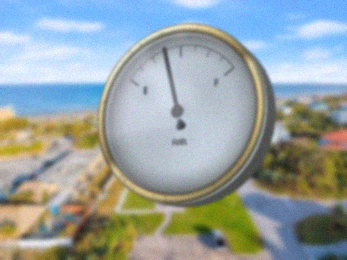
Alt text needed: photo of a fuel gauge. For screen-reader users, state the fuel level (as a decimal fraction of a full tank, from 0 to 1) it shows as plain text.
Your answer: 0.375
